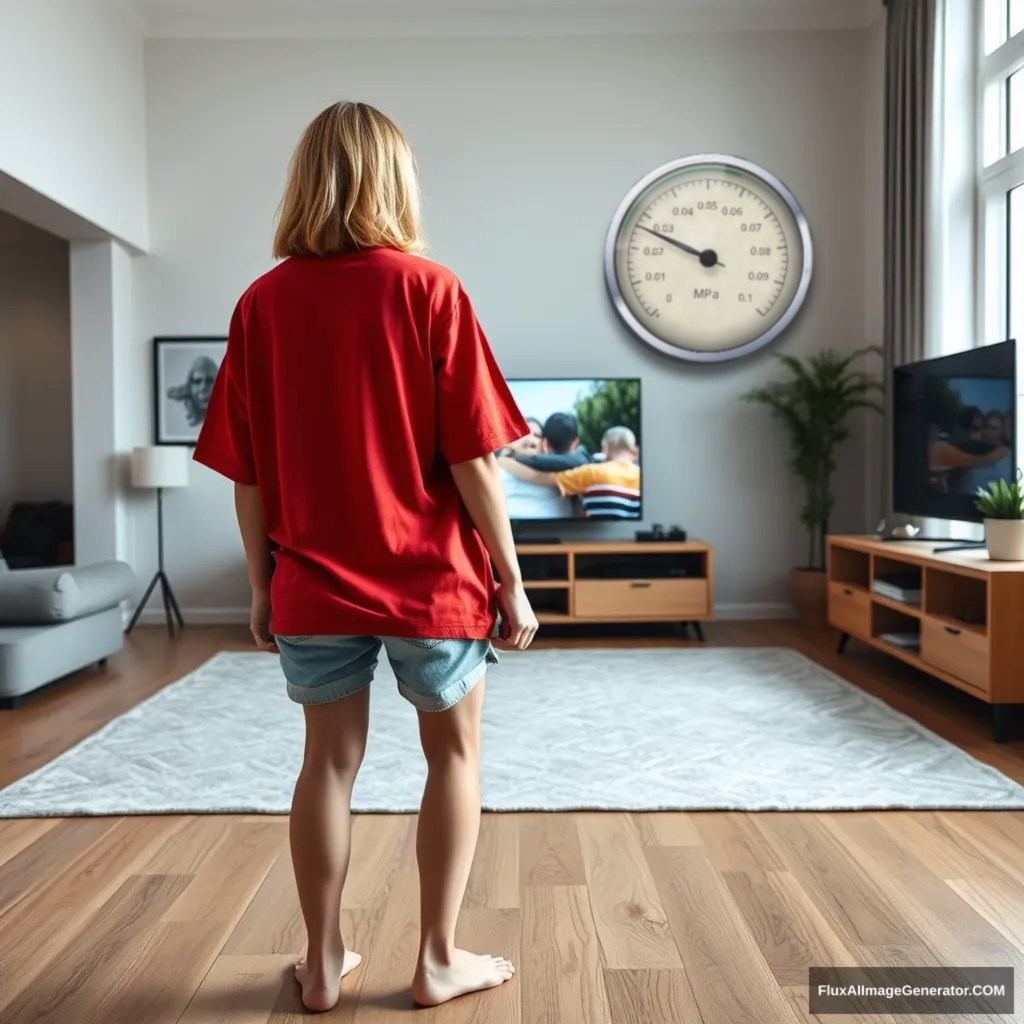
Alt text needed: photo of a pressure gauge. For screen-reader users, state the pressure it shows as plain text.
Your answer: 0.026 MPa
